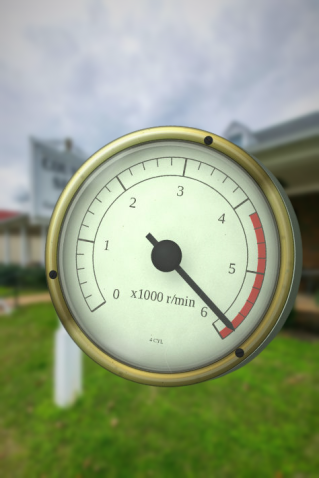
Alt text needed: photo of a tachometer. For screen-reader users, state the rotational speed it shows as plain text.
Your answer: 5800 rpm
